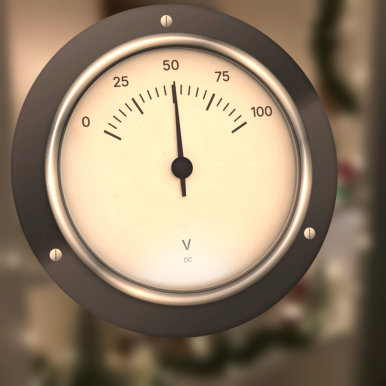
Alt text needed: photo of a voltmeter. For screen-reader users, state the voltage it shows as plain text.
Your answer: 50 V
